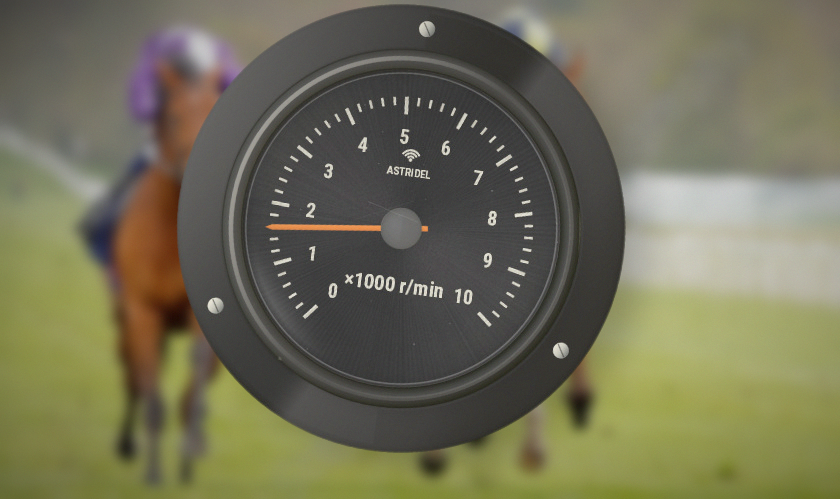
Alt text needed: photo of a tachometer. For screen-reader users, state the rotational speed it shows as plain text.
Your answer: 1600 rpm
